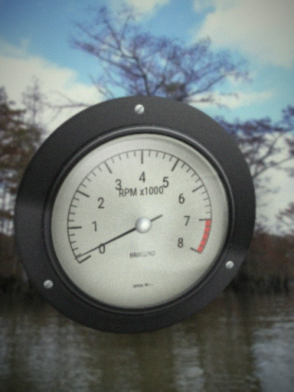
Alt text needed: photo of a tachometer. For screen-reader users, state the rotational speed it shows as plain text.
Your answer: 200 rpm
